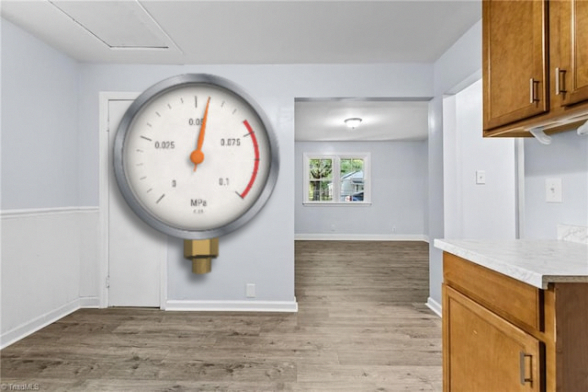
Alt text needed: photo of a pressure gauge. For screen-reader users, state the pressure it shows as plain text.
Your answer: 0.055 MPa
